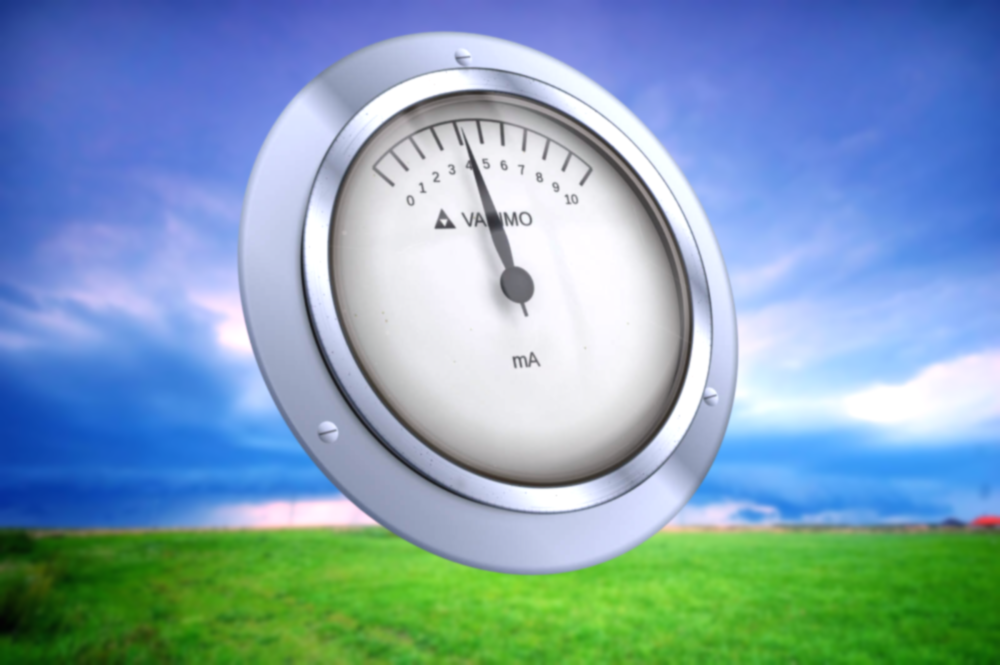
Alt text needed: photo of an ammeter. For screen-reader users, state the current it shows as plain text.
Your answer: 4 mA
